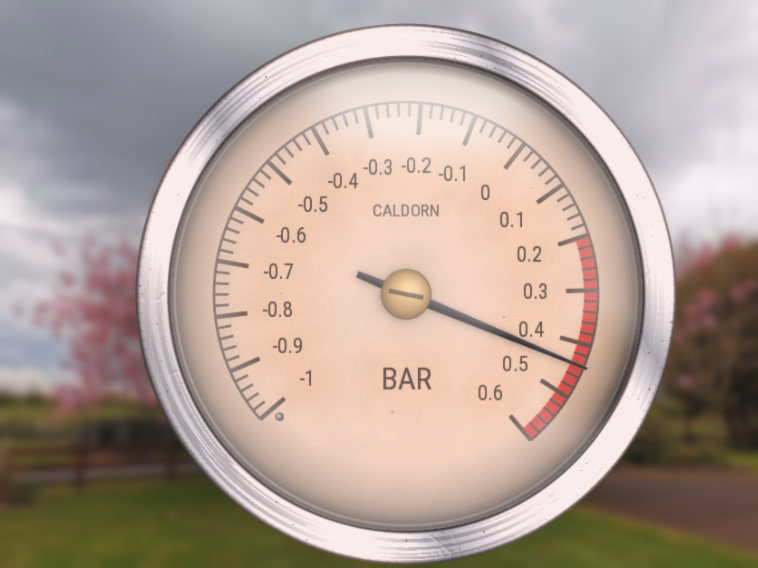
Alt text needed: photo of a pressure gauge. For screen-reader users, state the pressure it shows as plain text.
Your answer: 0.44 bar
